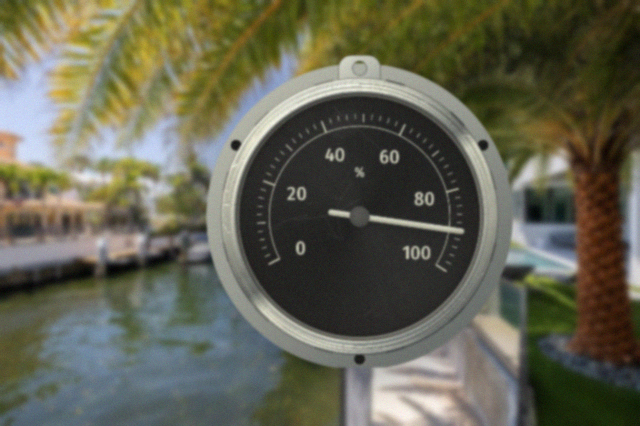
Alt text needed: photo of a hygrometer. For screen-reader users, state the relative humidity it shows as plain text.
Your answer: 90 %
